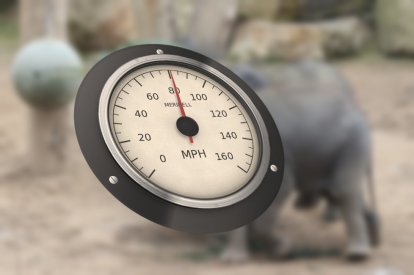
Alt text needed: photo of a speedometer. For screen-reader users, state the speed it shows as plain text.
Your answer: 80 mph
